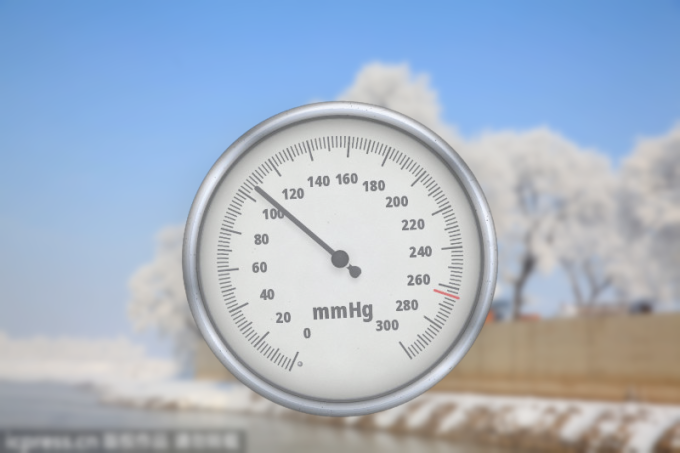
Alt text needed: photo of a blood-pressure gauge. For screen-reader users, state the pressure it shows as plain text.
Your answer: 106 mmHg
